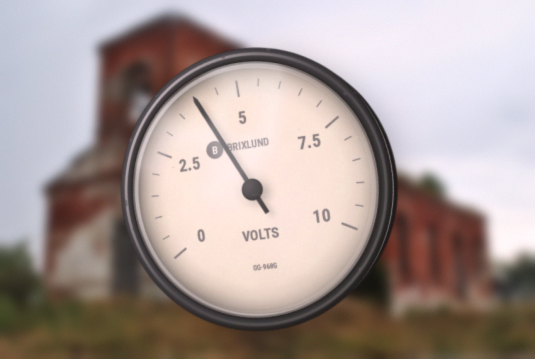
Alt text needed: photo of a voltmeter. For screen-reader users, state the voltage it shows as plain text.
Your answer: 4 V
